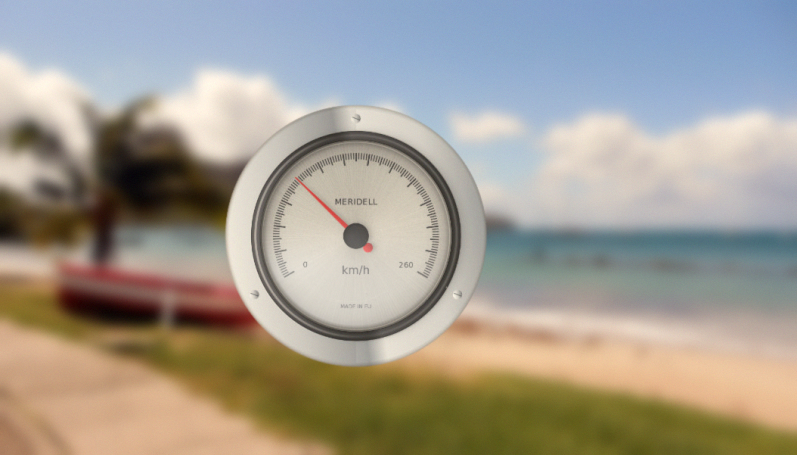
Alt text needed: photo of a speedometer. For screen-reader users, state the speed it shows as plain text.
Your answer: 80 km/h
